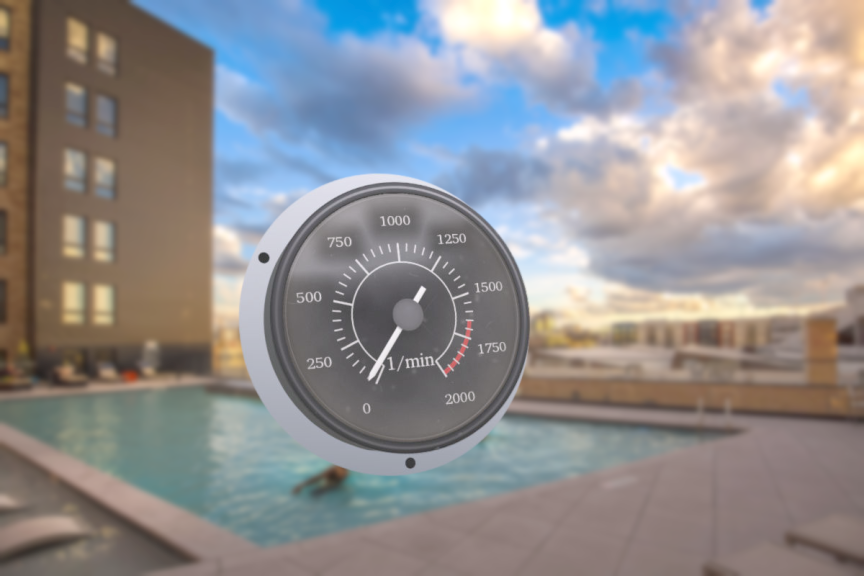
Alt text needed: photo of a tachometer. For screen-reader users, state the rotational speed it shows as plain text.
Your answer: 50 rpm
